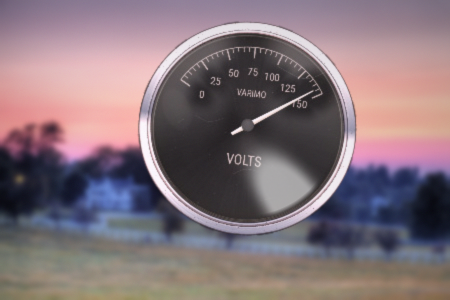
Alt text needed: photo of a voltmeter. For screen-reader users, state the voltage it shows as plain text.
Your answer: 145 V
